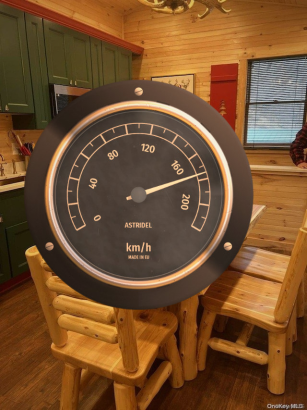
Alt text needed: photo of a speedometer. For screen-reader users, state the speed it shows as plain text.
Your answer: 175 km/h
